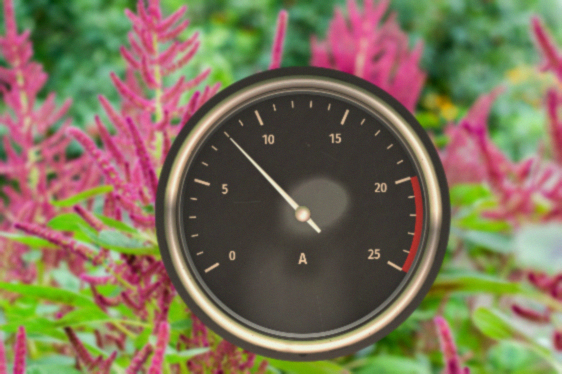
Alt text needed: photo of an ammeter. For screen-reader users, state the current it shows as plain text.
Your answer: 8 A
